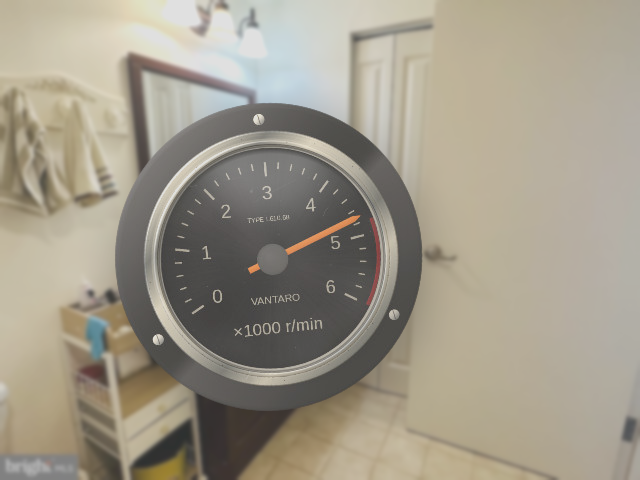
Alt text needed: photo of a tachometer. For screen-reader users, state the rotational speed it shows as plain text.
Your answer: 4700 rpm
